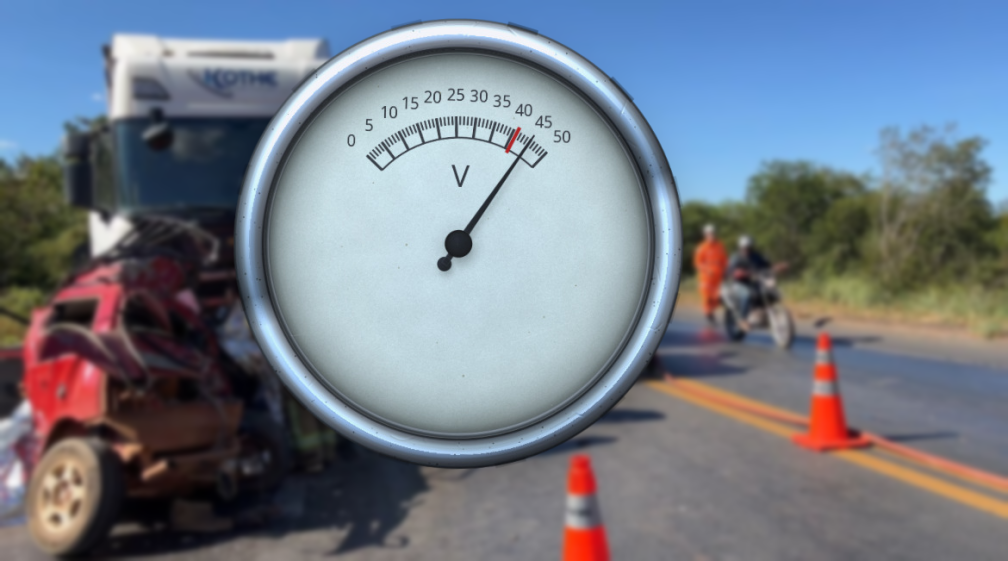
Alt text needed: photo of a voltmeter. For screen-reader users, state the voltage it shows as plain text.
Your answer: 45 V
